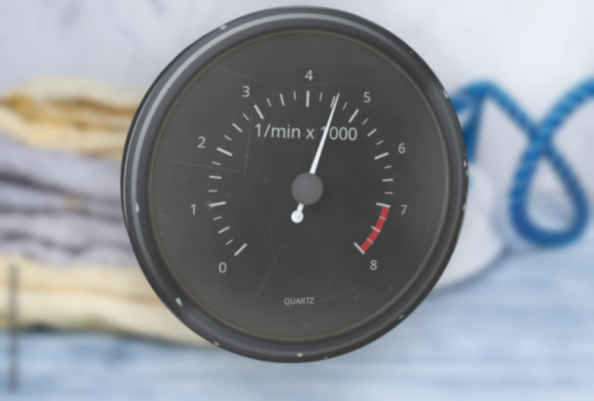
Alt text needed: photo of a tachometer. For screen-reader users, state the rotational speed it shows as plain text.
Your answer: 4500 rpm
